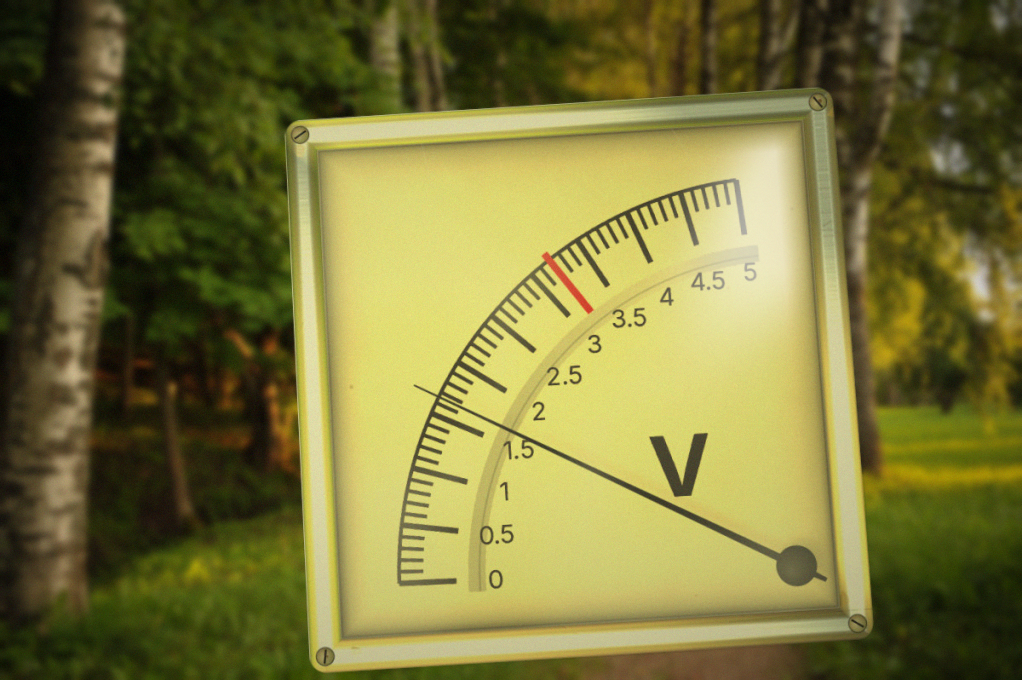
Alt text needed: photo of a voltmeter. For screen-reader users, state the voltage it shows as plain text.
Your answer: 1.65 V
